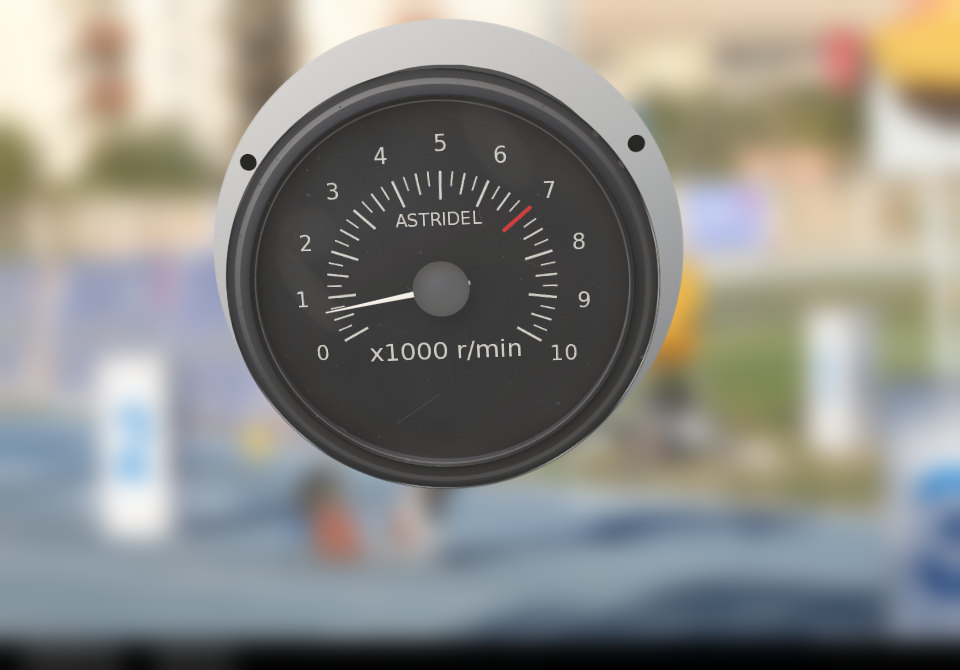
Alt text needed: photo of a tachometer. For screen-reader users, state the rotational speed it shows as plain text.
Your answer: 750 rpm
